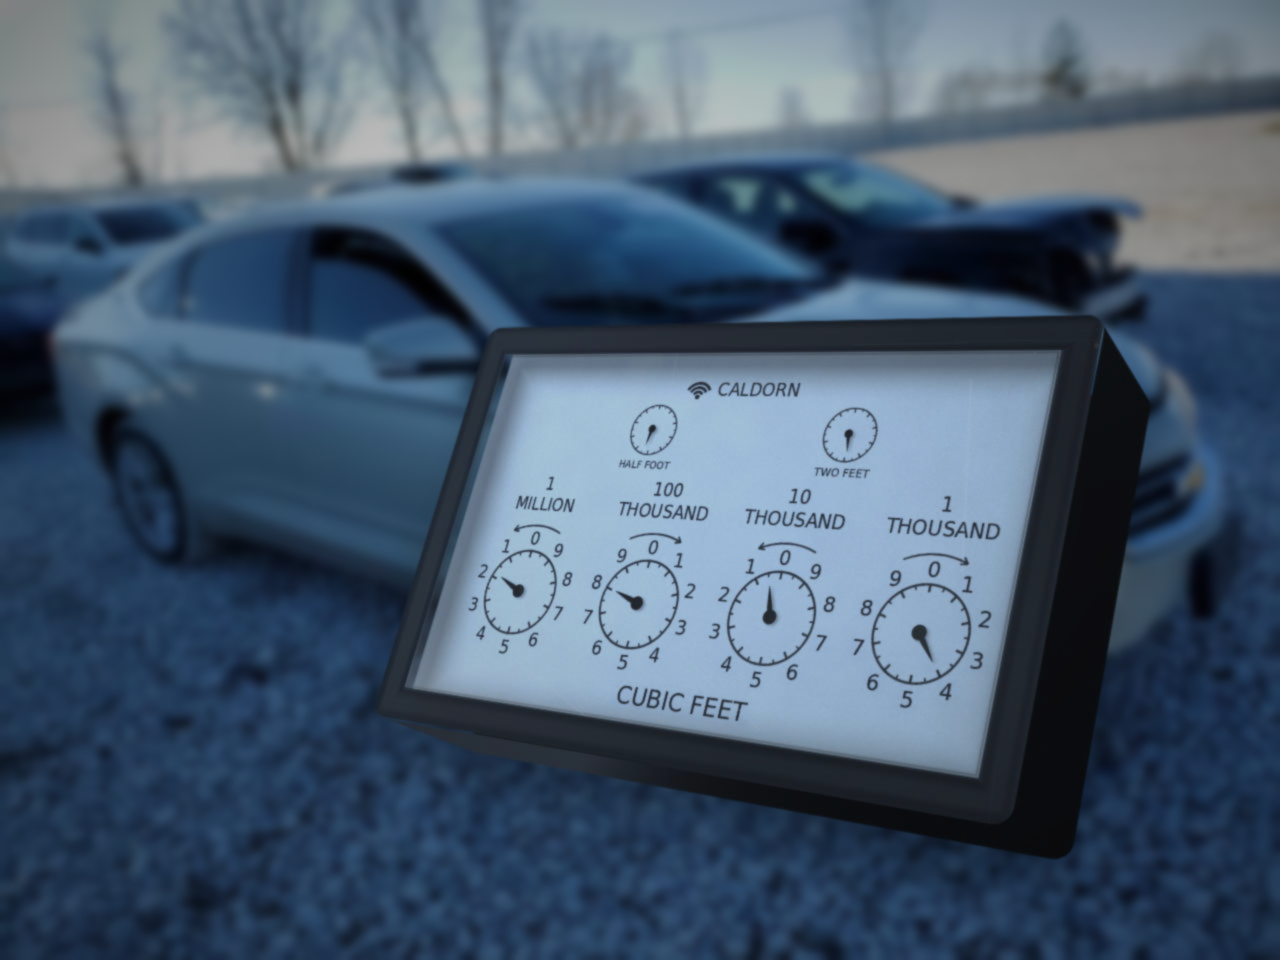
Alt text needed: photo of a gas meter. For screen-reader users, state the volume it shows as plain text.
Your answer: 180400 ft³
